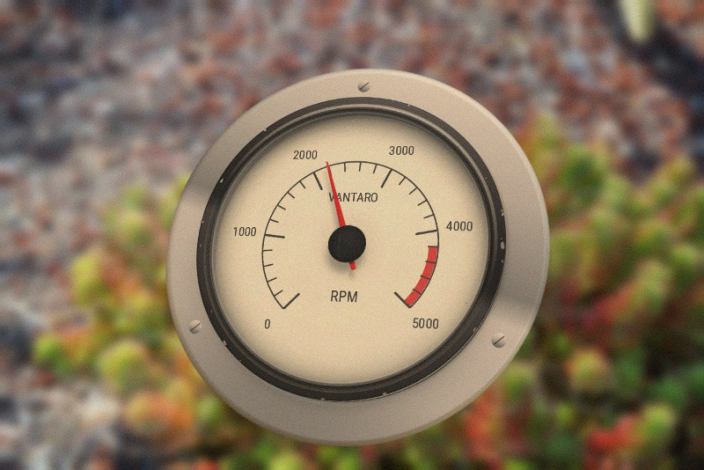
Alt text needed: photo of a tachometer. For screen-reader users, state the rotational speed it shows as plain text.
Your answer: 2200 rpm
